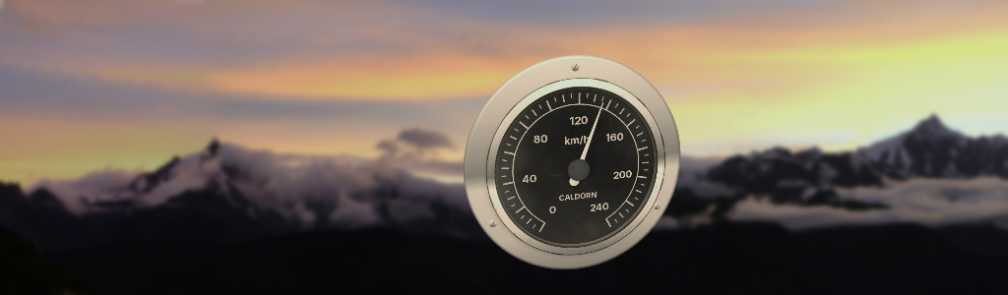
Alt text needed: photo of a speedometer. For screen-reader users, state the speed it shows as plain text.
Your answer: 135 km/h
